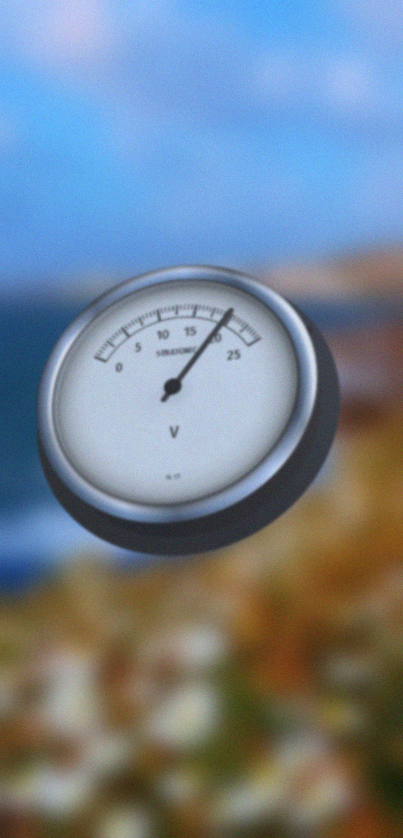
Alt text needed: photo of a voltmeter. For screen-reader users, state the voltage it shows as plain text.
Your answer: 20 V
